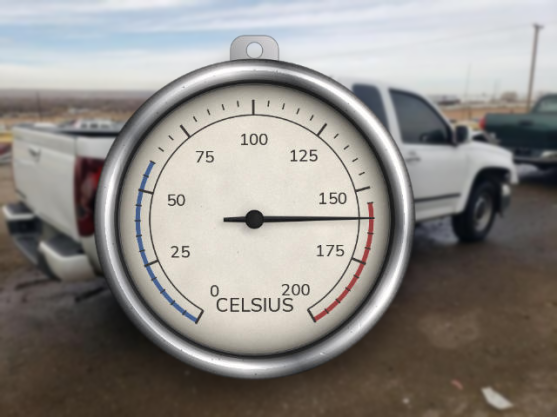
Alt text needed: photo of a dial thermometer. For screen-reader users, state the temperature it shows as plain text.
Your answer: 160 °C
